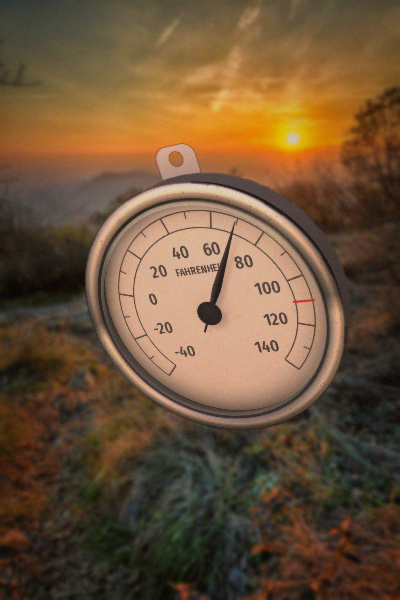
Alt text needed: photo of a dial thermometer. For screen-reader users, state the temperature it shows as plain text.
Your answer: 70 °F
